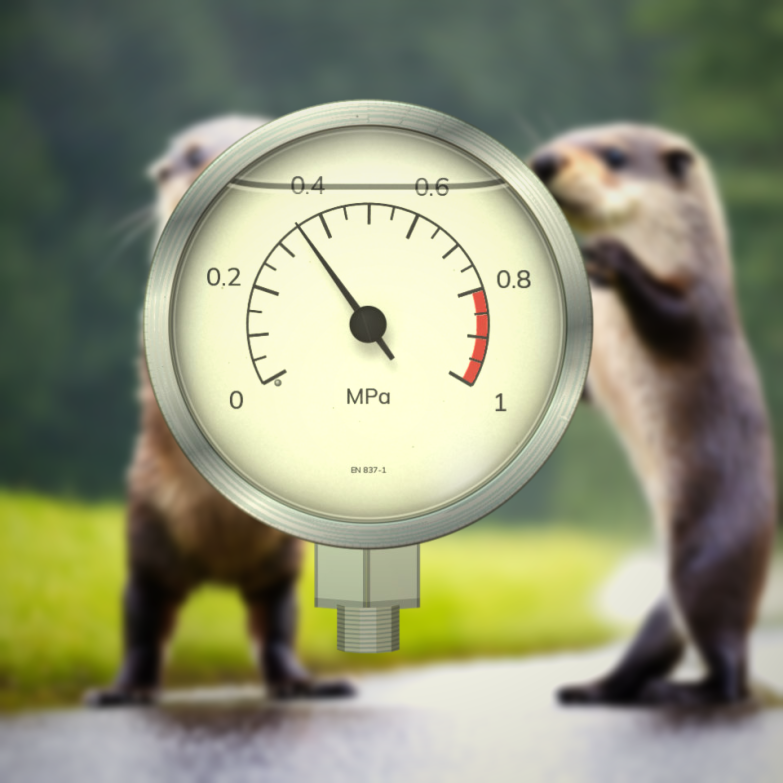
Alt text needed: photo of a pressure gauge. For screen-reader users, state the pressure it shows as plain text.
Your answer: 0.35 MPa
